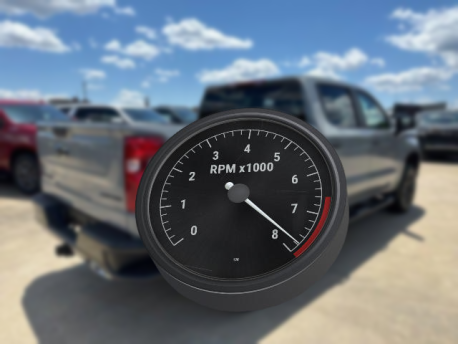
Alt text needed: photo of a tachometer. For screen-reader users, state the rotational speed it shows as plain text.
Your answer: 7800 rpm
